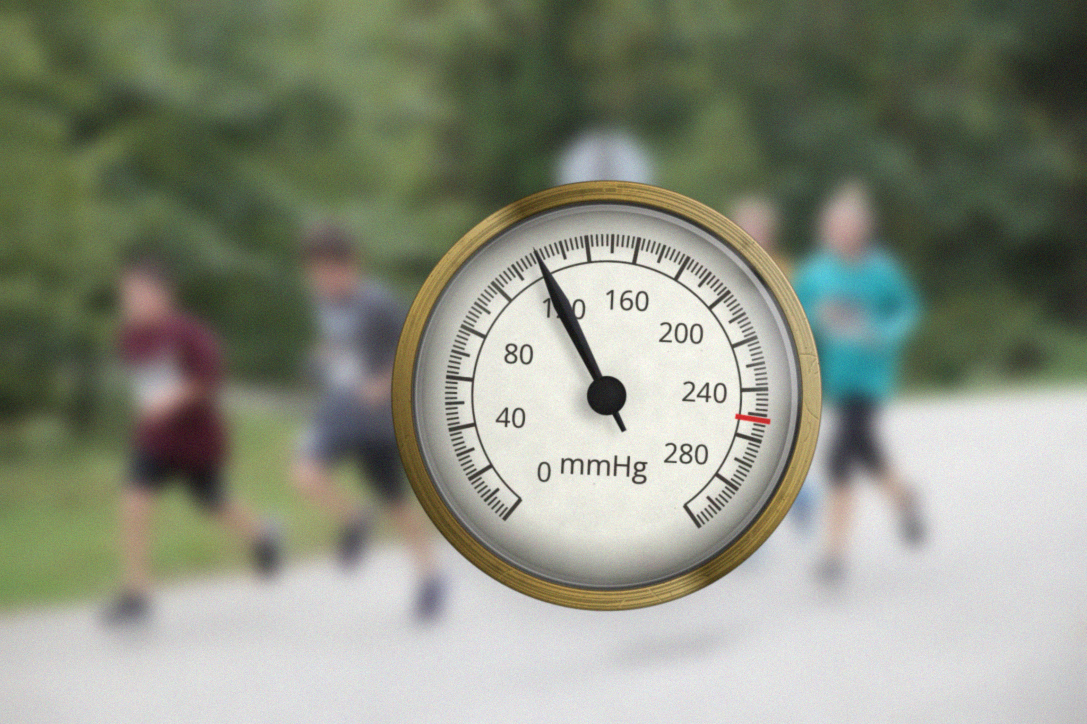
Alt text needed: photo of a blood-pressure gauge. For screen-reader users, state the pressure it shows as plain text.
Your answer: 120 mmHg
